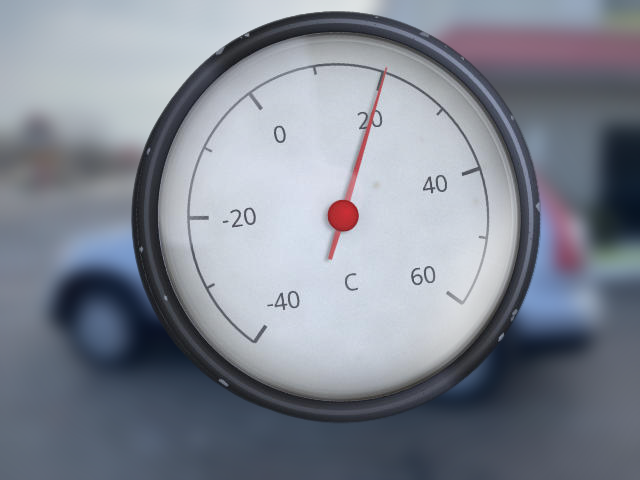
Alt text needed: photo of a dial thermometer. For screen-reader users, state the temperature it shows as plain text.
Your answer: 20 °C
